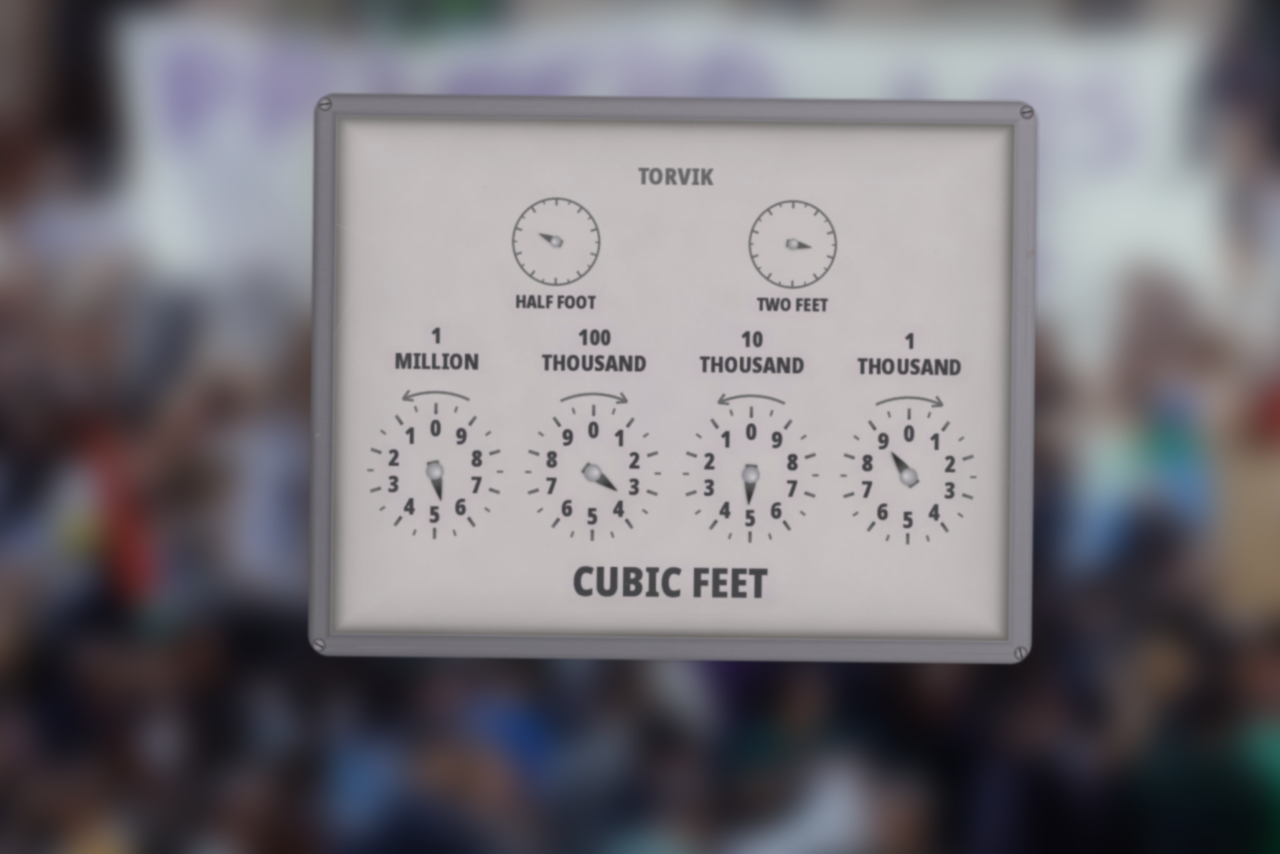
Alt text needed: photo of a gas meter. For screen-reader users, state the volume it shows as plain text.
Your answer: 534900 ft³
